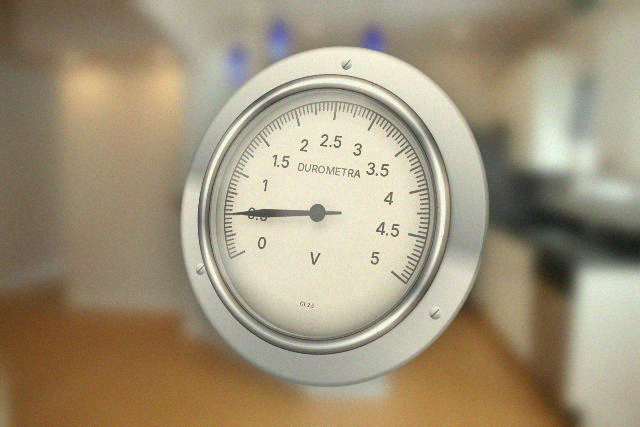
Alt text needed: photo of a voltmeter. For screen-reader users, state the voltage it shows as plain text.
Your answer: 0.5 V
